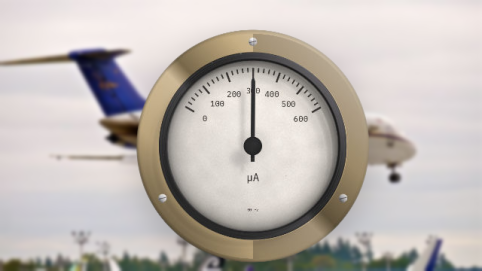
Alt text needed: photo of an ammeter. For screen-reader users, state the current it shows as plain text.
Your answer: 300 µA
